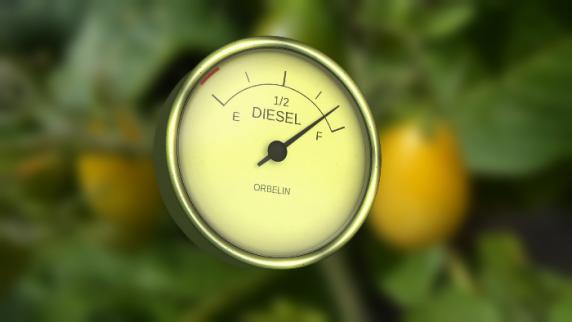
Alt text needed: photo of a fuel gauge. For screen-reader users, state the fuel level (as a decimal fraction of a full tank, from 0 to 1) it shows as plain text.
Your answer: 0.875
